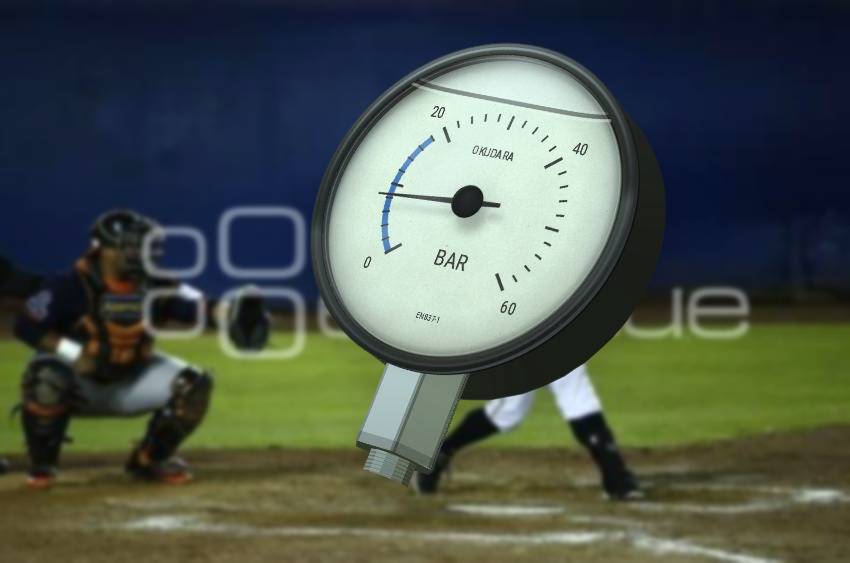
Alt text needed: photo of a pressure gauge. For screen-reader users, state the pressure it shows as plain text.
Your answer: 8 bar
